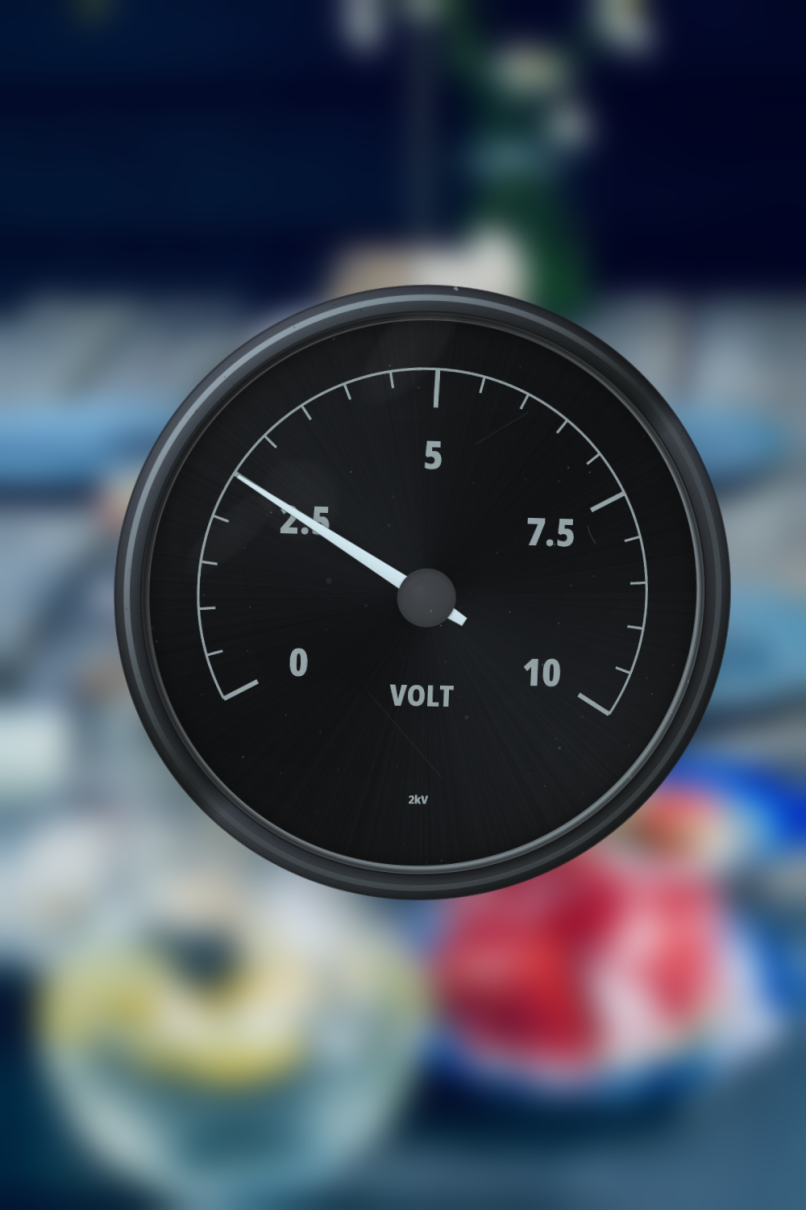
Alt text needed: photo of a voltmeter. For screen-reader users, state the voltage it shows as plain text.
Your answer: 2.5 V
